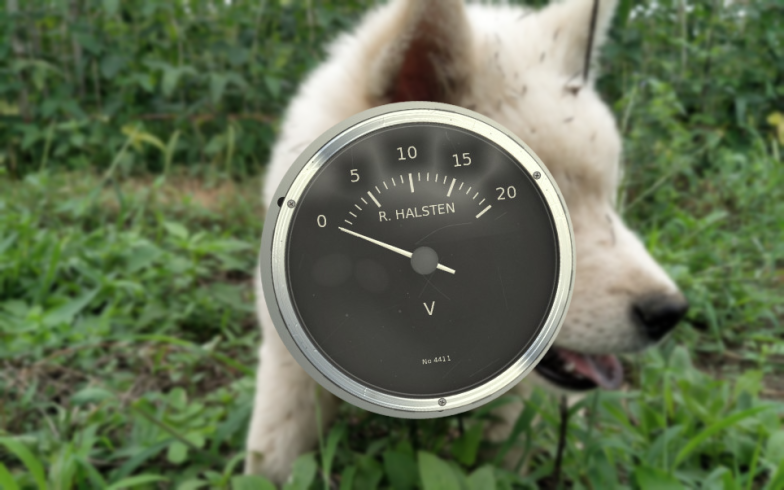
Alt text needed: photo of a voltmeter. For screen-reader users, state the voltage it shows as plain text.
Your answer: 0 V
